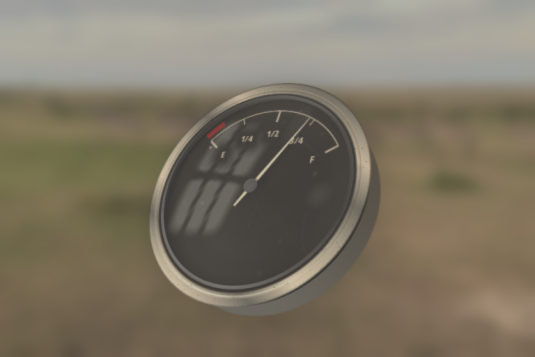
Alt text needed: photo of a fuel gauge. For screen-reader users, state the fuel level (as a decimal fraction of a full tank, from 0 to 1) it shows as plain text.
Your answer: 0.75
